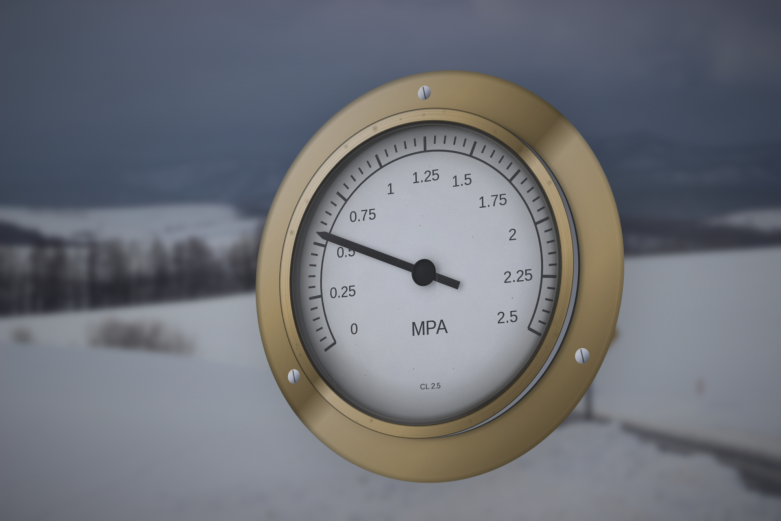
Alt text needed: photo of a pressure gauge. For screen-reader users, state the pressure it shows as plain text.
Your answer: 0.55 MPa
